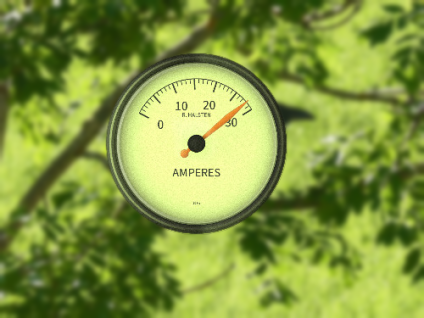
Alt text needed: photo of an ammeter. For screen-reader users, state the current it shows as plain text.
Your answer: 28 A
